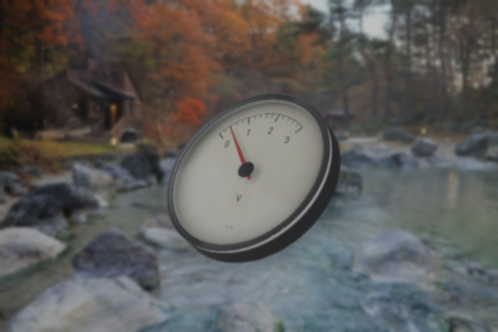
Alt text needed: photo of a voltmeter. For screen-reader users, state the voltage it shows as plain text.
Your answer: 0.4 V
